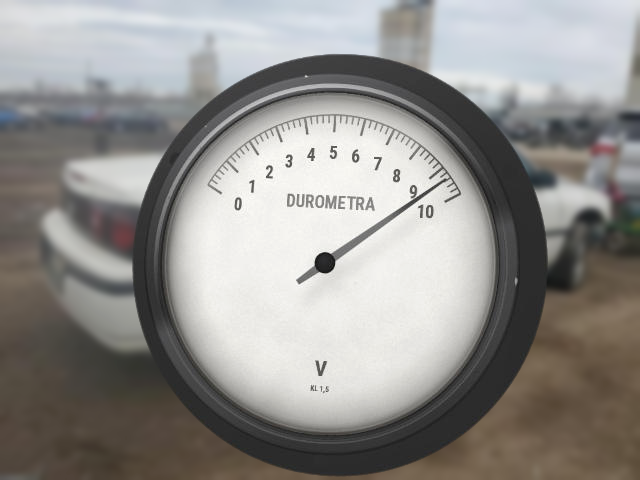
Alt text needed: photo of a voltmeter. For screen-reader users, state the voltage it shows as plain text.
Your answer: 9.4 V
